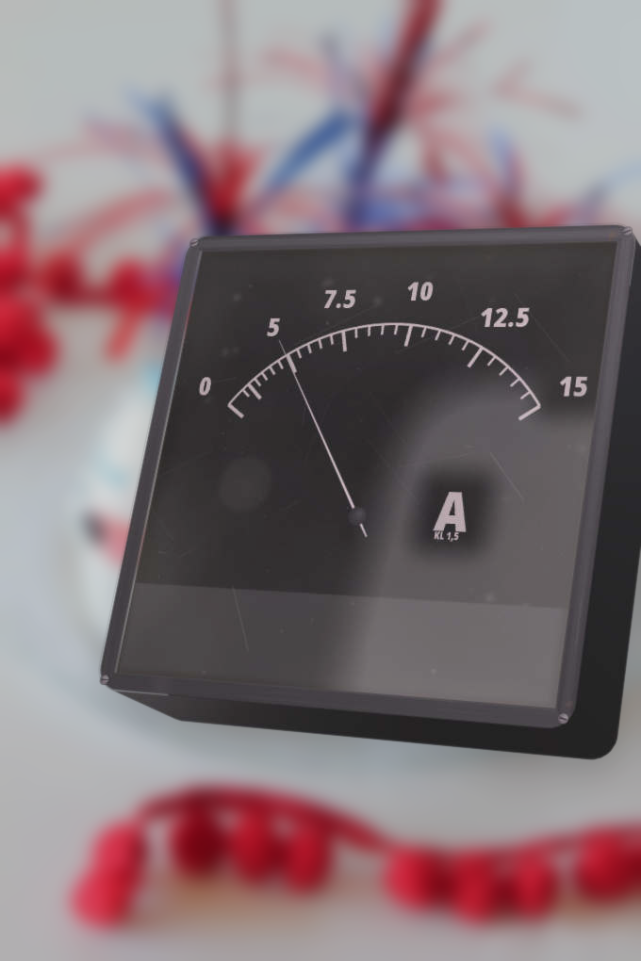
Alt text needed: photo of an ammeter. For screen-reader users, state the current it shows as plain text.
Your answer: 5 A
